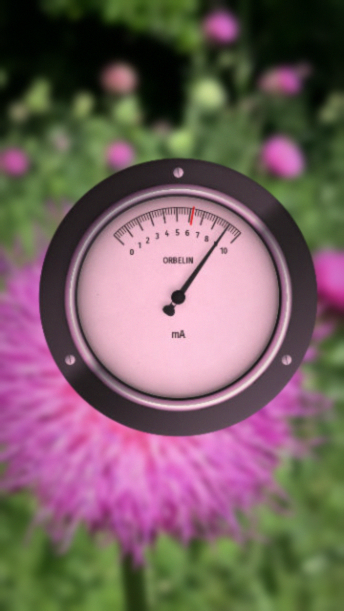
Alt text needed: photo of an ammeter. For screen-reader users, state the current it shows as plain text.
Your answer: 9 mA
